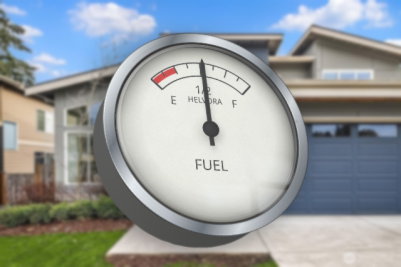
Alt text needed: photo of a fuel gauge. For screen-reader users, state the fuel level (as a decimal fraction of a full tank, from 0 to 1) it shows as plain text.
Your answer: 0.5
